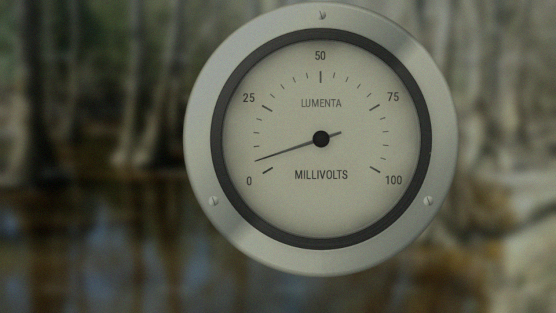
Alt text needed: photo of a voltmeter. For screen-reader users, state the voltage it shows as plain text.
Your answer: 5 mV
